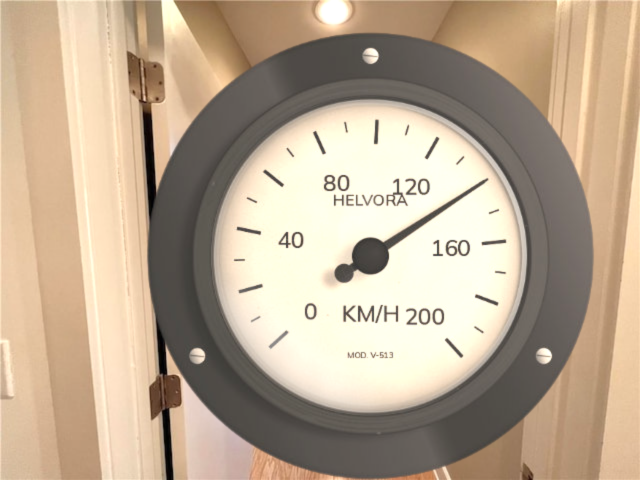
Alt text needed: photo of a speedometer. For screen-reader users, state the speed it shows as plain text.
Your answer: 140 km/h
